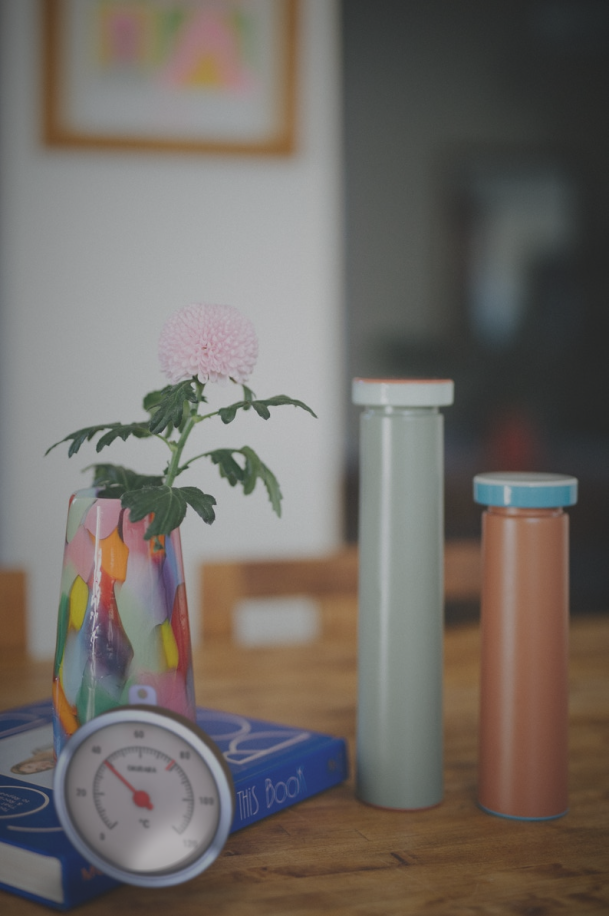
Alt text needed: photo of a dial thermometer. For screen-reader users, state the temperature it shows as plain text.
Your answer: 40 °C
